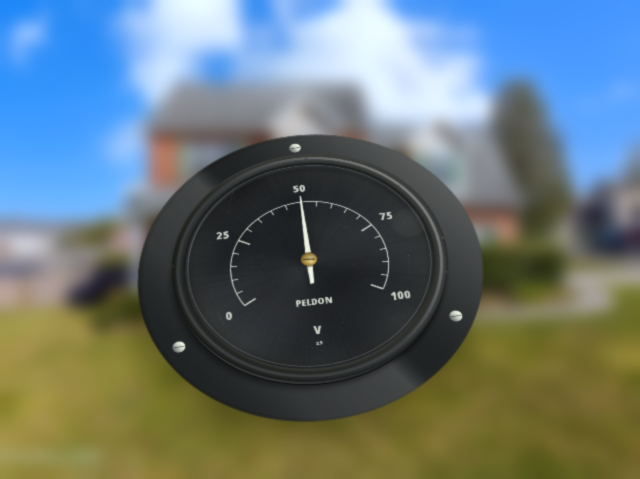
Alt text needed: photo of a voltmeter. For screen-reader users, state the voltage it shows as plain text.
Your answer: 50 V
